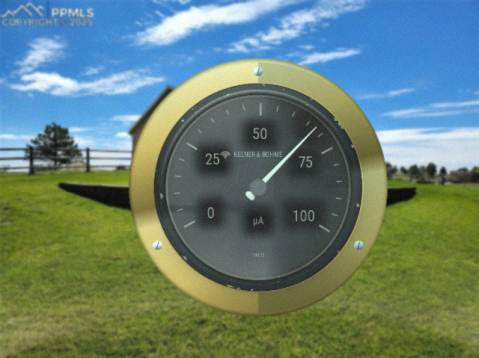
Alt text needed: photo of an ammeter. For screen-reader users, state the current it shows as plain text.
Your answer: 67.5 µA
